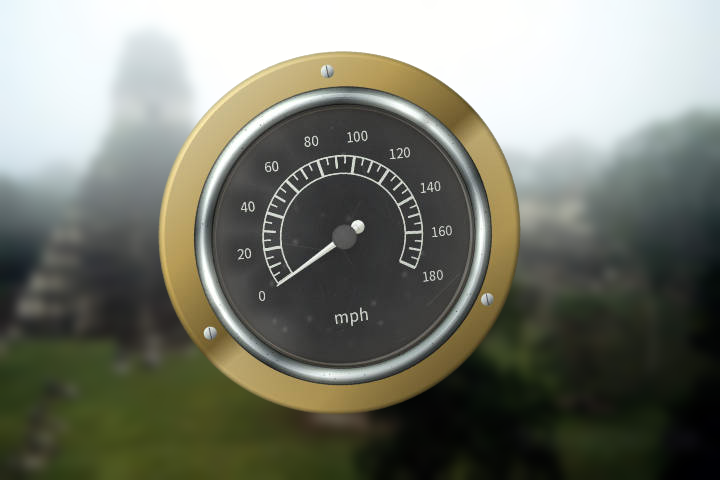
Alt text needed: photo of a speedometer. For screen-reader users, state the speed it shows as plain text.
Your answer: 0 mph
